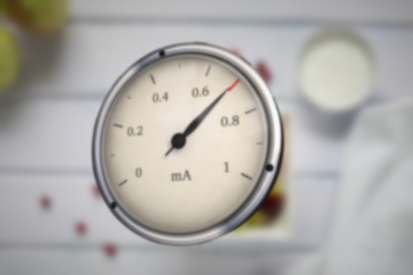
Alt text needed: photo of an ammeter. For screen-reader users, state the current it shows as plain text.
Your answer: 0.7 mA
